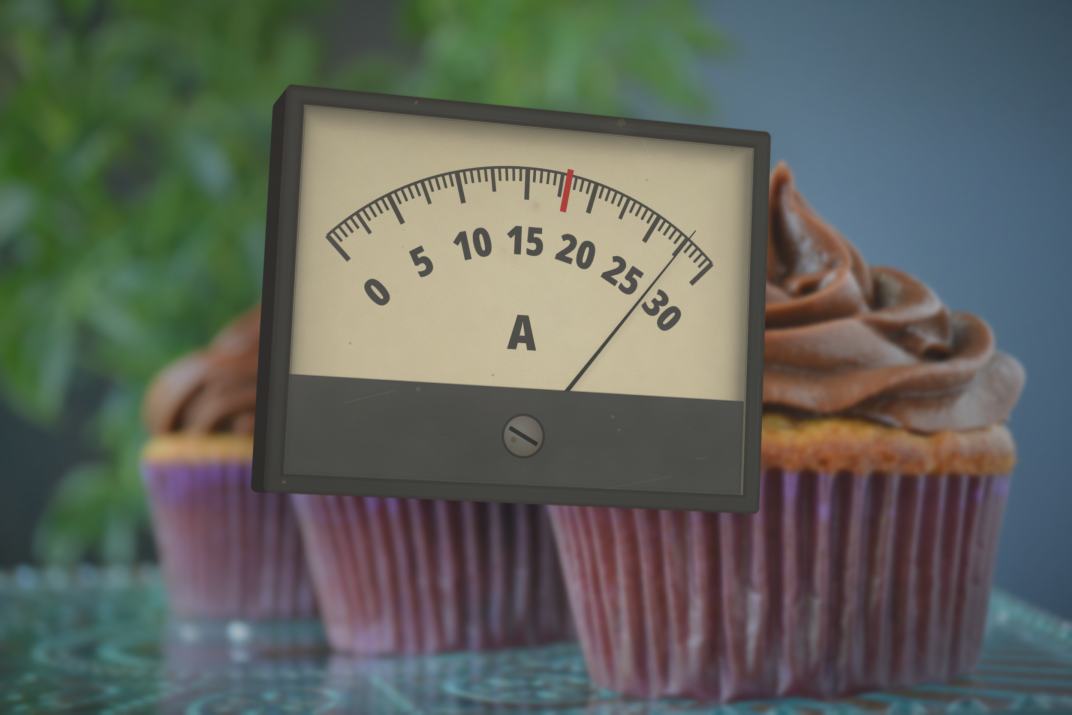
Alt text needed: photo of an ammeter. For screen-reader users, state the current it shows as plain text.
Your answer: 27.5 A
